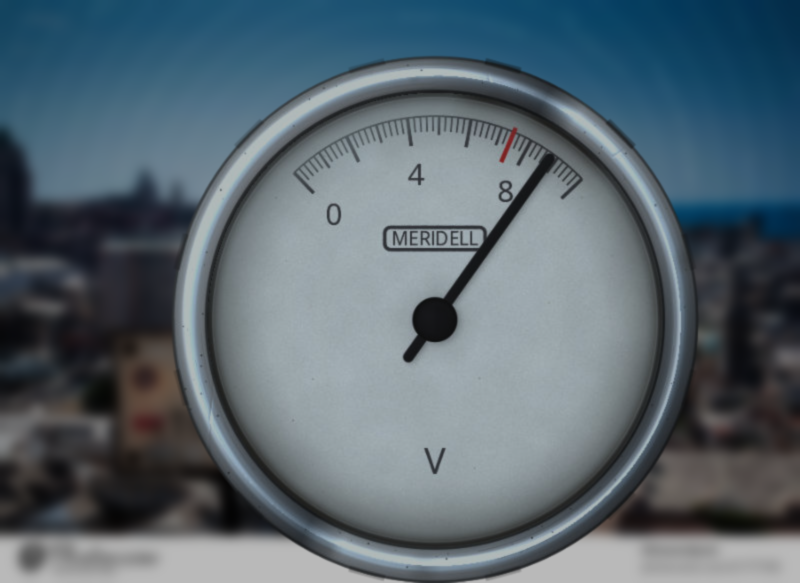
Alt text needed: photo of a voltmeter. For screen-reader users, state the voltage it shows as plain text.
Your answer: 8.8 V
